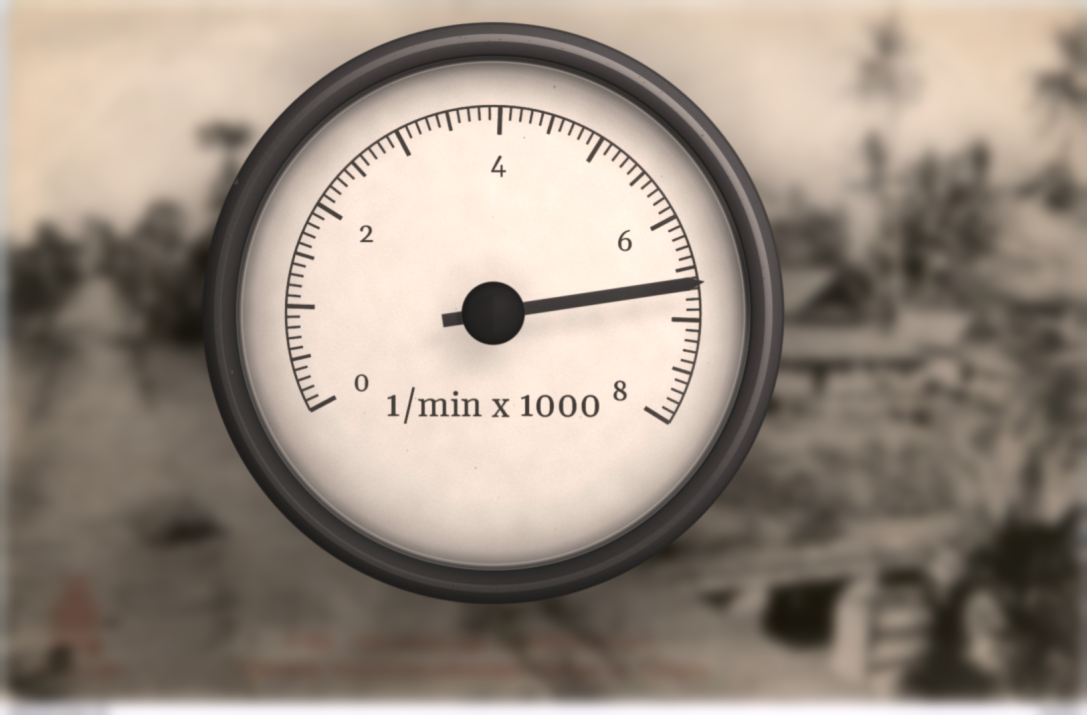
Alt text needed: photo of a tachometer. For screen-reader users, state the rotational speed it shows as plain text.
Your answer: 6650 rpm
